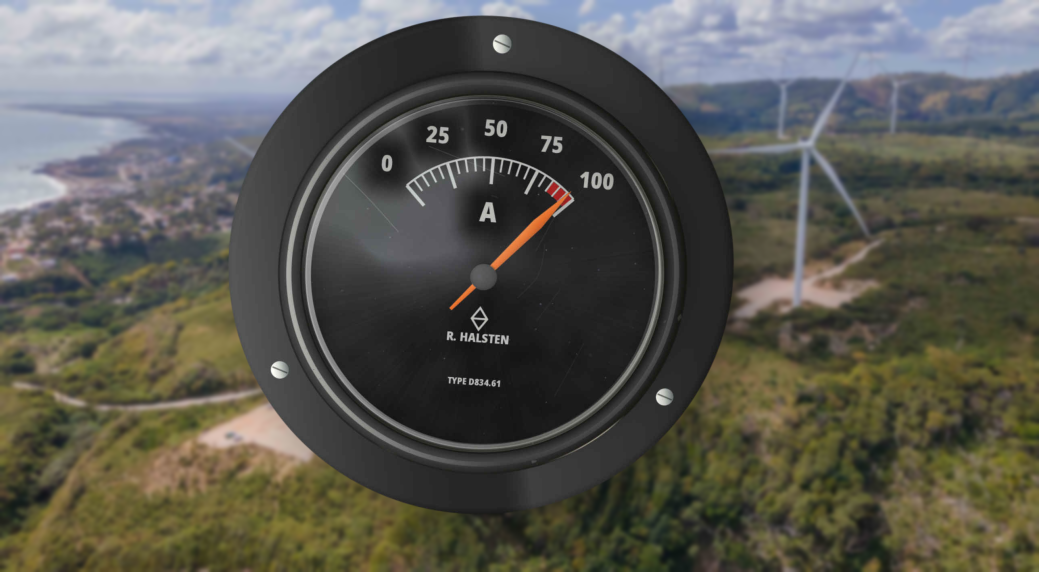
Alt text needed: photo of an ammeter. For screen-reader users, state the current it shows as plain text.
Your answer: 95 A
